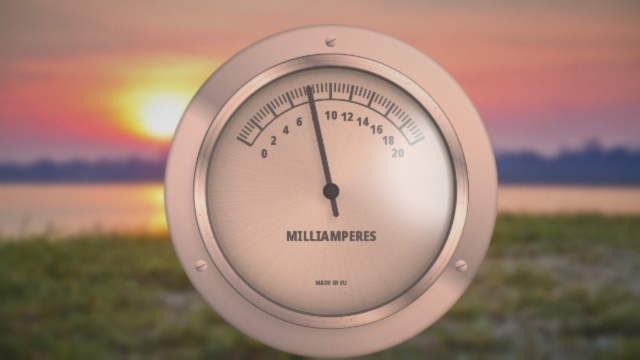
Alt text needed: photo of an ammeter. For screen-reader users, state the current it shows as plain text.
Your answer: 8 mA
